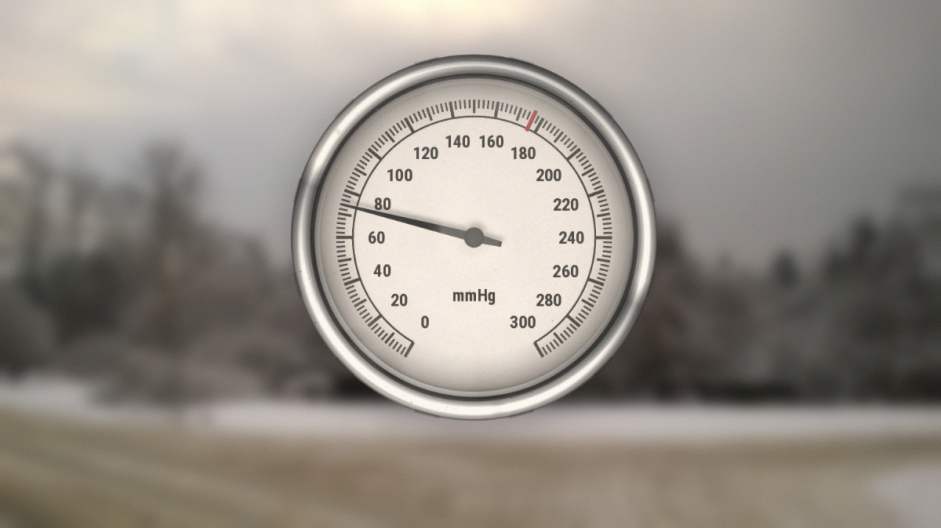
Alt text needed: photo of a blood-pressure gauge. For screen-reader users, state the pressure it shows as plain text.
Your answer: 74 mmHg
